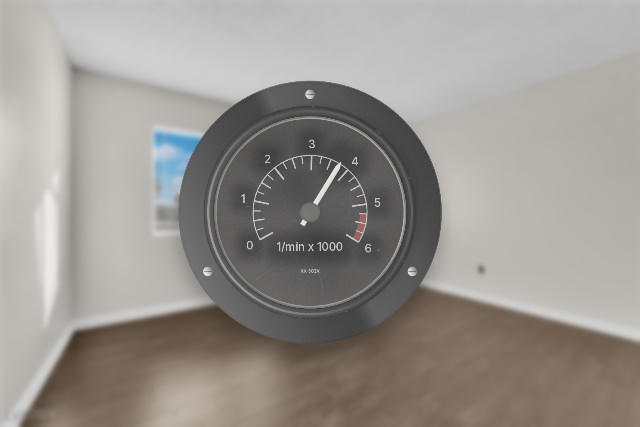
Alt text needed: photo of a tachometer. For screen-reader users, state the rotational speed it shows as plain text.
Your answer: 3750 rpm
